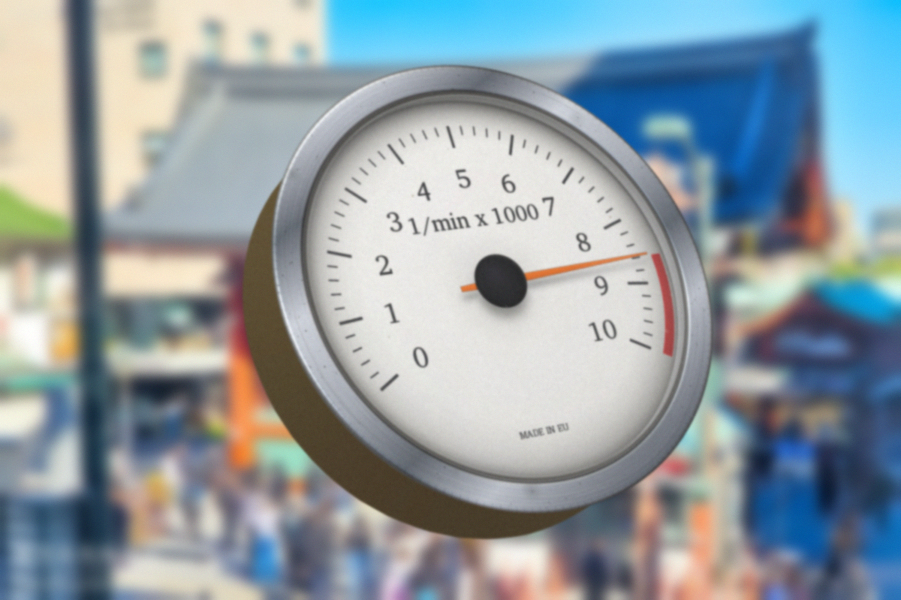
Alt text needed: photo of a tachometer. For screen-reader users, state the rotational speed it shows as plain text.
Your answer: 8600 rpm
